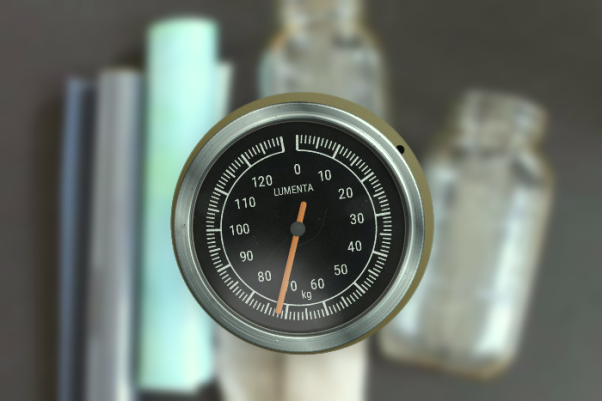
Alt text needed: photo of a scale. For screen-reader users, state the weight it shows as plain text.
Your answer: 72 kg
